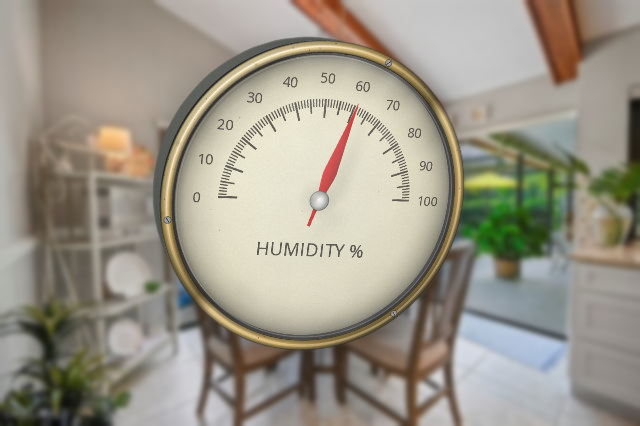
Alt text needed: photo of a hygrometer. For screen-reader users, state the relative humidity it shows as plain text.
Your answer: 60 %
